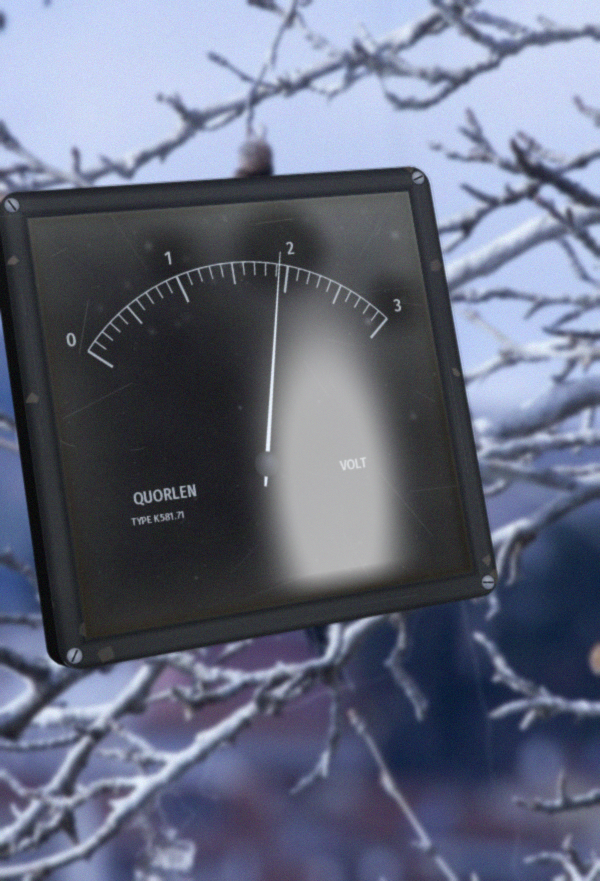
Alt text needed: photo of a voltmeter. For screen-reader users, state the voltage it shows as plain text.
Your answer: 1.9 V
